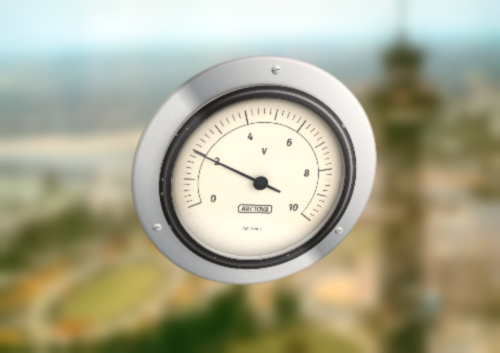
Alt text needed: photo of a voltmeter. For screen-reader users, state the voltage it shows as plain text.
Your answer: 2 V
